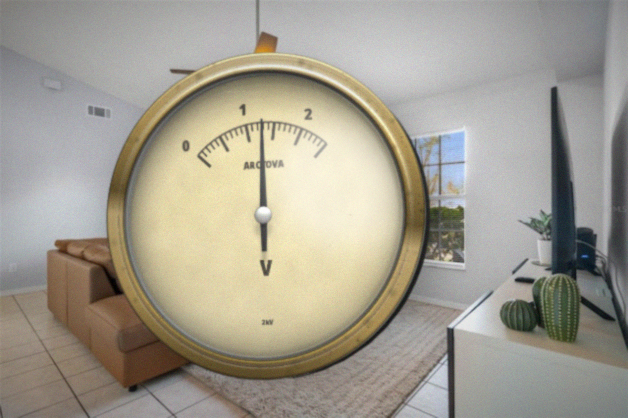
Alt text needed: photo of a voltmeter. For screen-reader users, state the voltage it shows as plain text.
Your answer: 1.3 V
